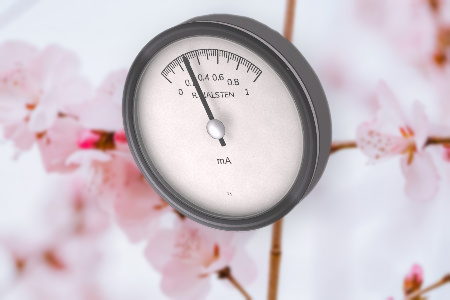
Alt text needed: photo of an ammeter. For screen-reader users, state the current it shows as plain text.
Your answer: 0.3 mA
